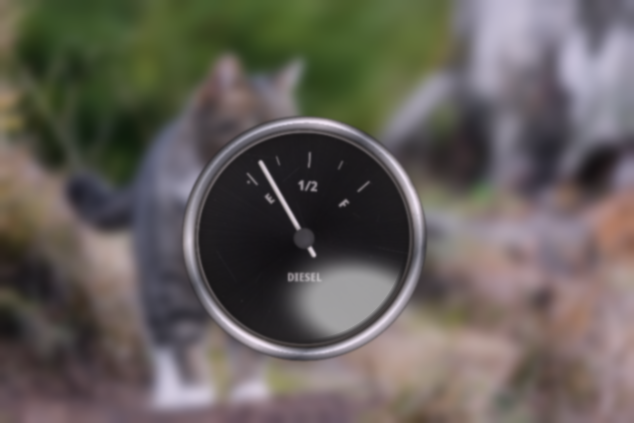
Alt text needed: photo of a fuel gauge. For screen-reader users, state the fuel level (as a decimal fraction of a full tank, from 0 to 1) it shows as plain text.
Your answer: 0.125
